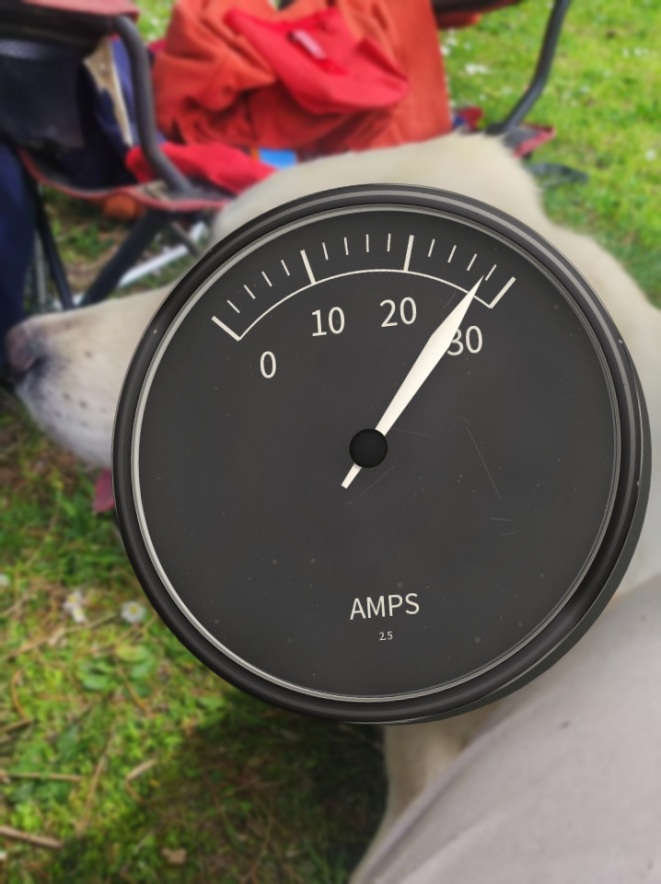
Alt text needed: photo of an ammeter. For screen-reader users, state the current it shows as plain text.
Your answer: 28 A
